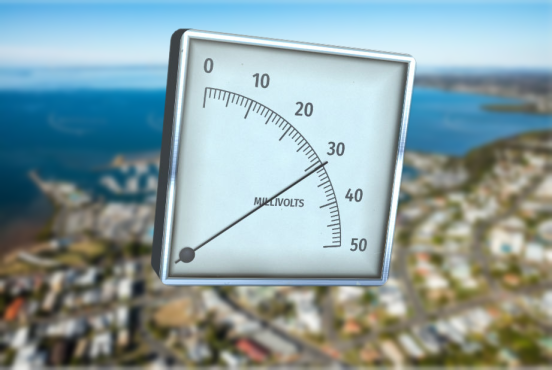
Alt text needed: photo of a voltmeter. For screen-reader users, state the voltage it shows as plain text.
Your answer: 31 mV
